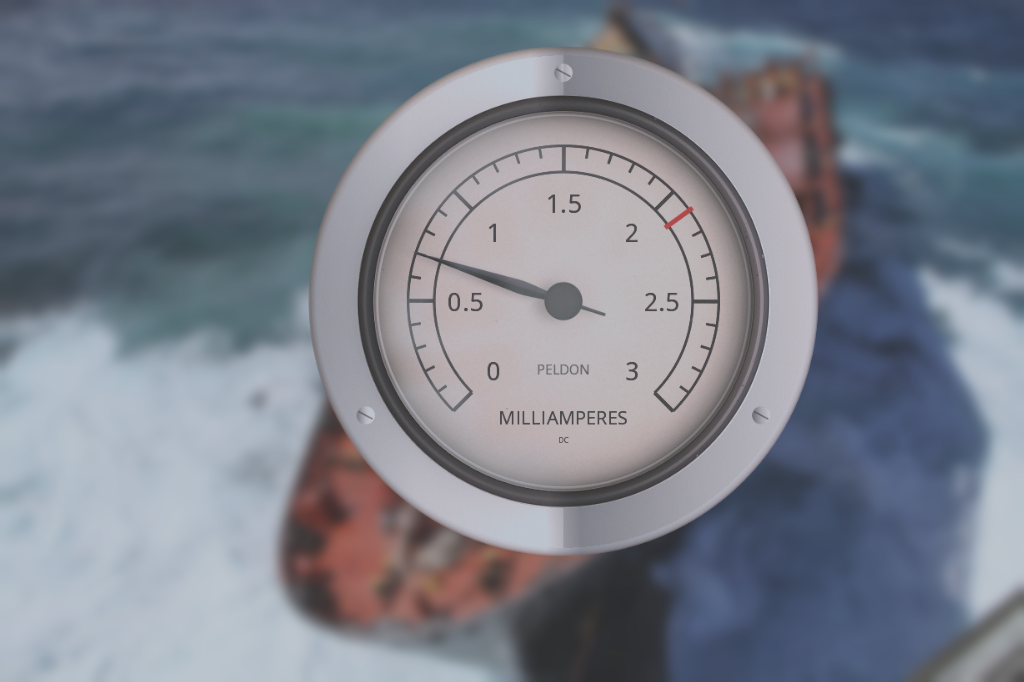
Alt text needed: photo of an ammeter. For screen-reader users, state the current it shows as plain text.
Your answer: 0.7 mA
